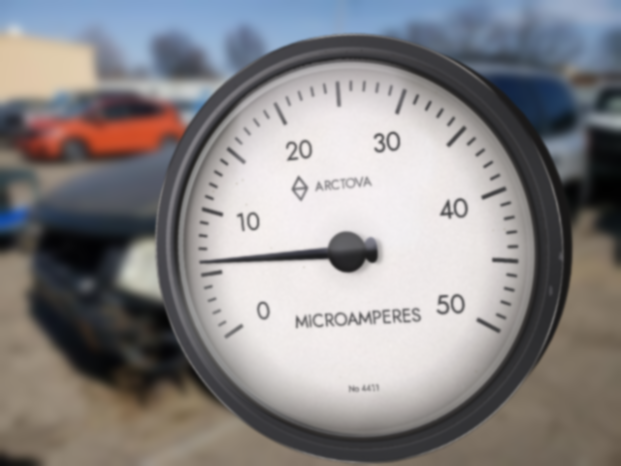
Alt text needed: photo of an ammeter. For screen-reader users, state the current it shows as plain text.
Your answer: 6 µA
